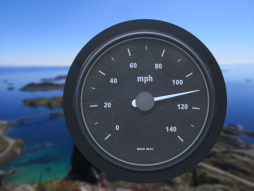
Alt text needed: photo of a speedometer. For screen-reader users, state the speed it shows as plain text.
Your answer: 110 mph
